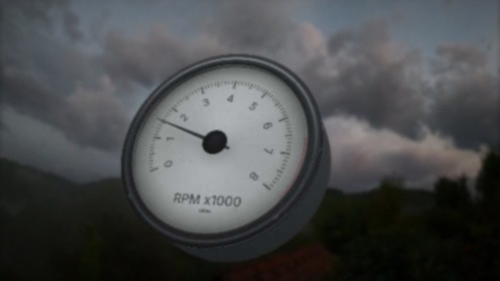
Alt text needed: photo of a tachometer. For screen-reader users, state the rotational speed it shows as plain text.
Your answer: 1500 rpm
